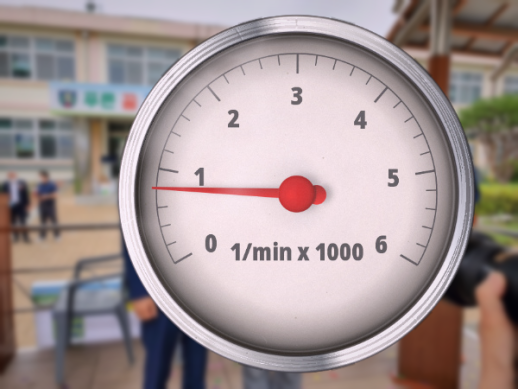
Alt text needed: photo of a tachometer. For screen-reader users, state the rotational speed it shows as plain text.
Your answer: 800 rpm
